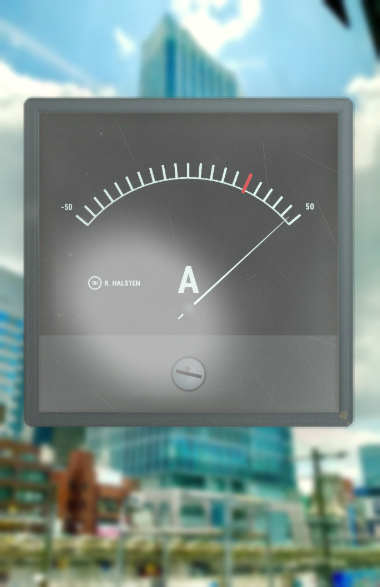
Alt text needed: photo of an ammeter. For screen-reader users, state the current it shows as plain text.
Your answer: 47.5 A
